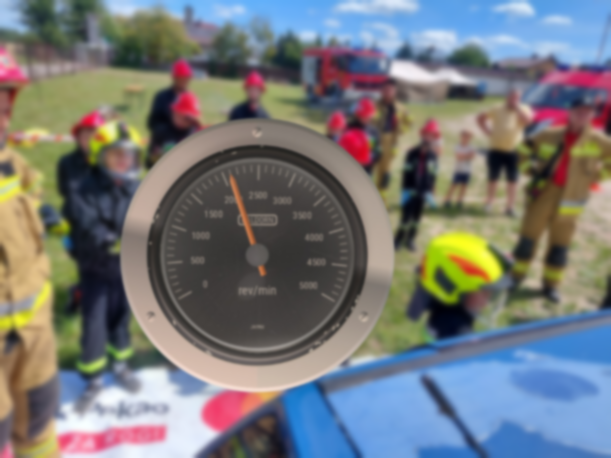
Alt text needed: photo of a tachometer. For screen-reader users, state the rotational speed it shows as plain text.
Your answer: 2100 rpm
